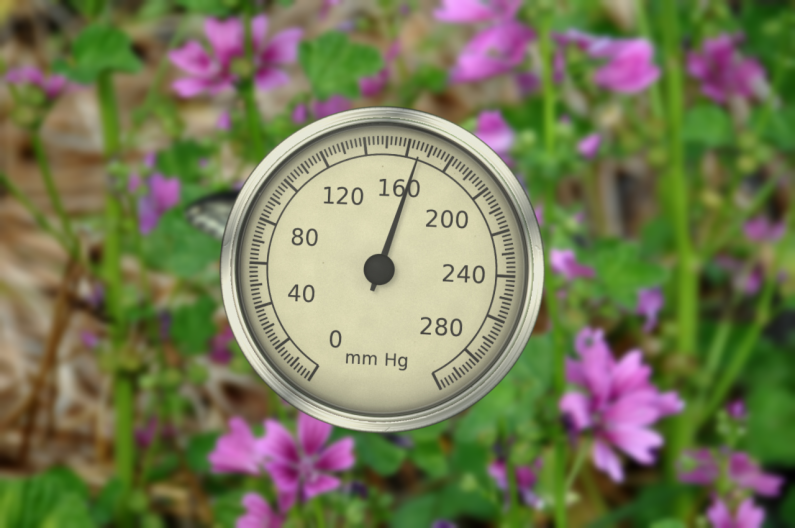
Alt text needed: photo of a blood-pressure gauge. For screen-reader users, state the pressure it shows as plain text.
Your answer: 166 mmHg
